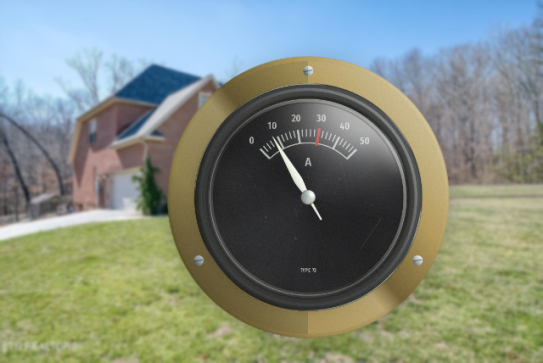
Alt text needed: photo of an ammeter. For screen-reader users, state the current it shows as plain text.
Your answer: 8 A
